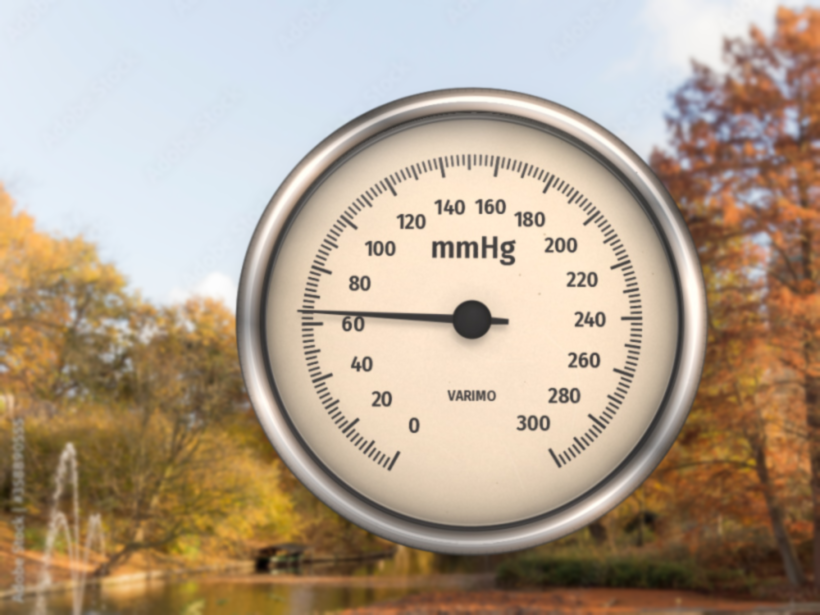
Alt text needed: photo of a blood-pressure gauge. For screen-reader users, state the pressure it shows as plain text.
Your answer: 64 mmHg
